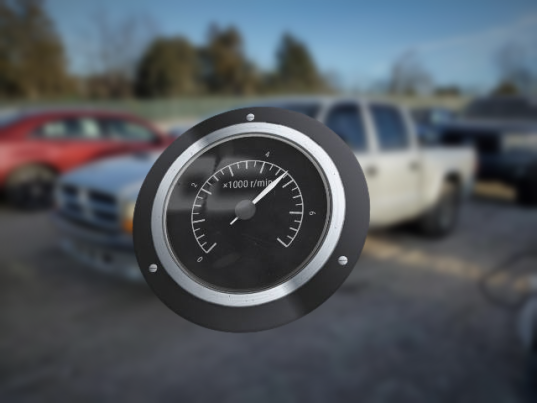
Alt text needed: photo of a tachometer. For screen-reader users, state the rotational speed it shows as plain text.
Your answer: 4750 rpm
